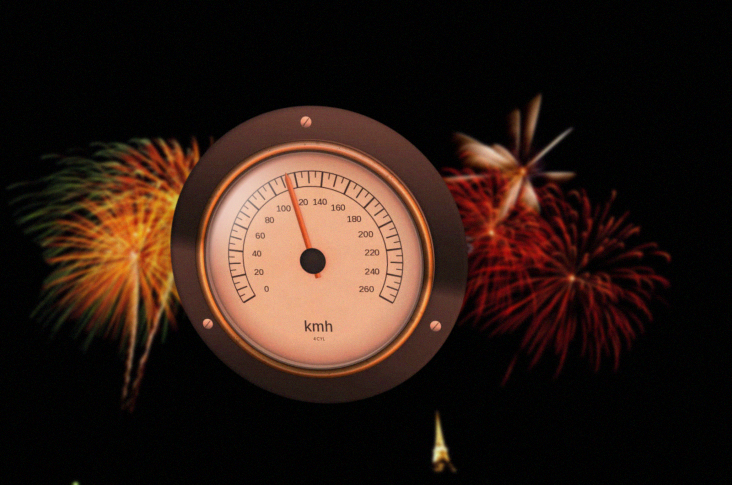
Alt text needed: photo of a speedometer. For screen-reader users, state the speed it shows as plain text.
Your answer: 115 km/h
